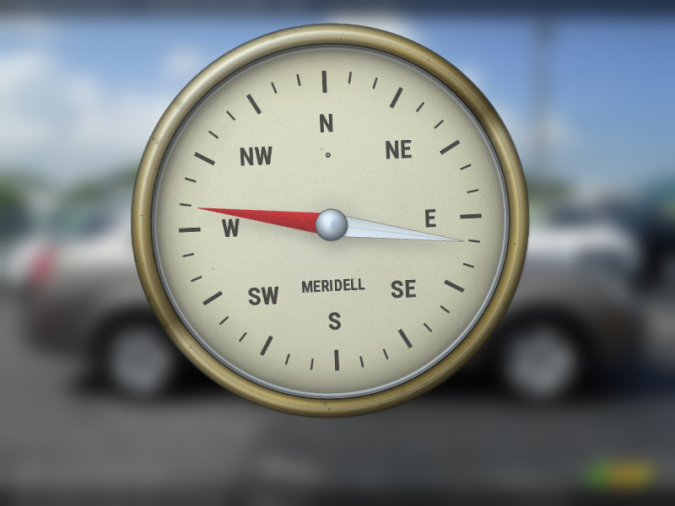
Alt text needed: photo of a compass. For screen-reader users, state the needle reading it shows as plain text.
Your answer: 280 °
